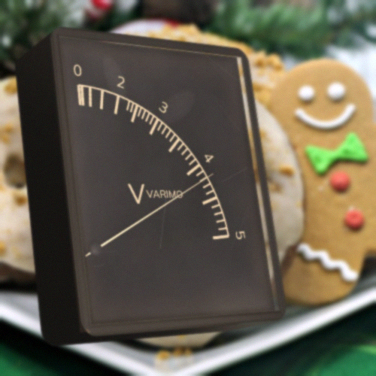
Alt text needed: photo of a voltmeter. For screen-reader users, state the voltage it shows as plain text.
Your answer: 4.2 V
